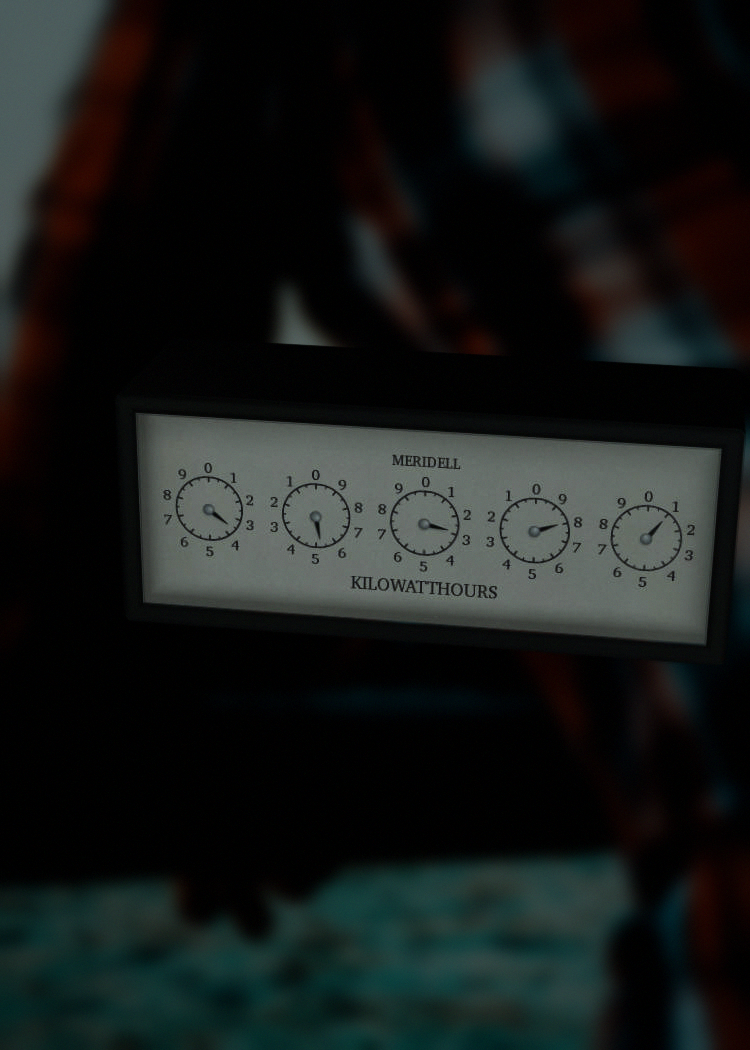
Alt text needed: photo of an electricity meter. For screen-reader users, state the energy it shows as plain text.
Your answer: 35281 kWh
